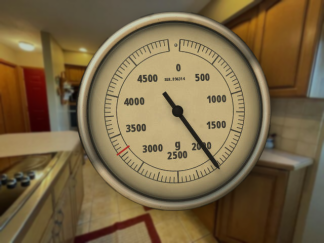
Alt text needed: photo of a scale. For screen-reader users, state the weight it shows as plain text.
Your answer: 2000 g
